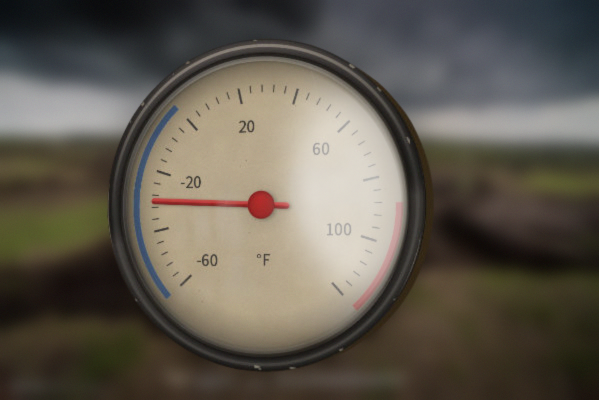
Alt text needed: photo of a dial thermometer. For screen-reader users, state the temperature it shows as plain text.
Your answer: -30 °F
